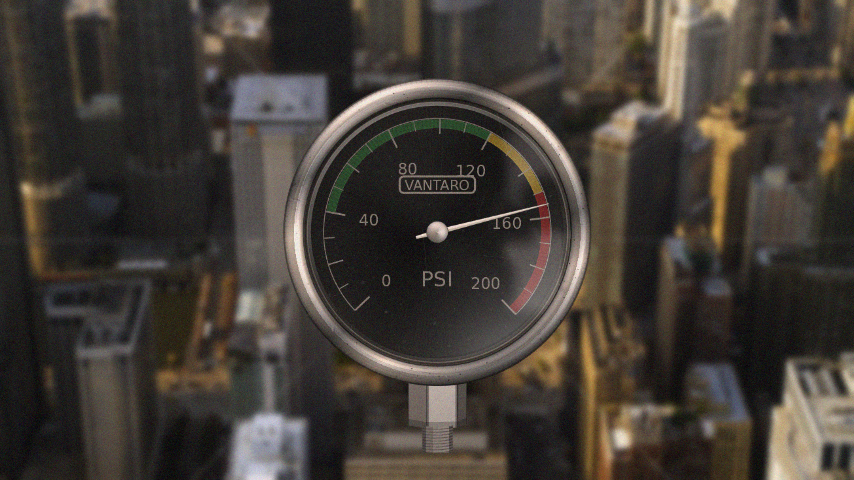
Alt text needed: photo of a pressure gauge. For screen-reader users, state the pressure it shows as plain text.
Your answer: 155 psi
